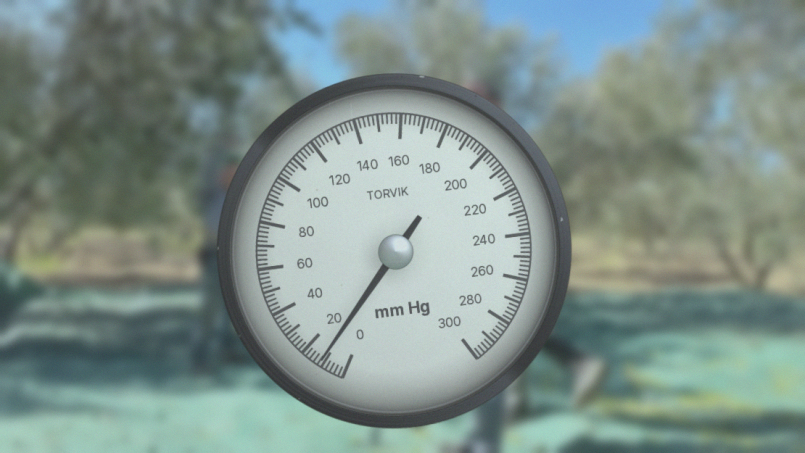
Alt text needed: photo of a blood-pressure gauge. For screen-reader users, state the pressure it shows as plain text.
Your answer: 12 mmHg
